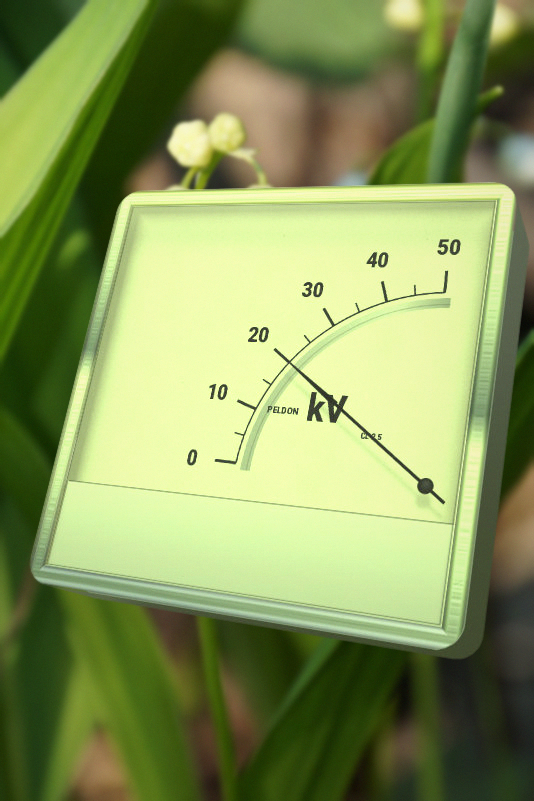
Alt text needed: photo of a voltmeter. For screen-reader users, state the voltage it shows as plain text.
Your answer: 20 kV
